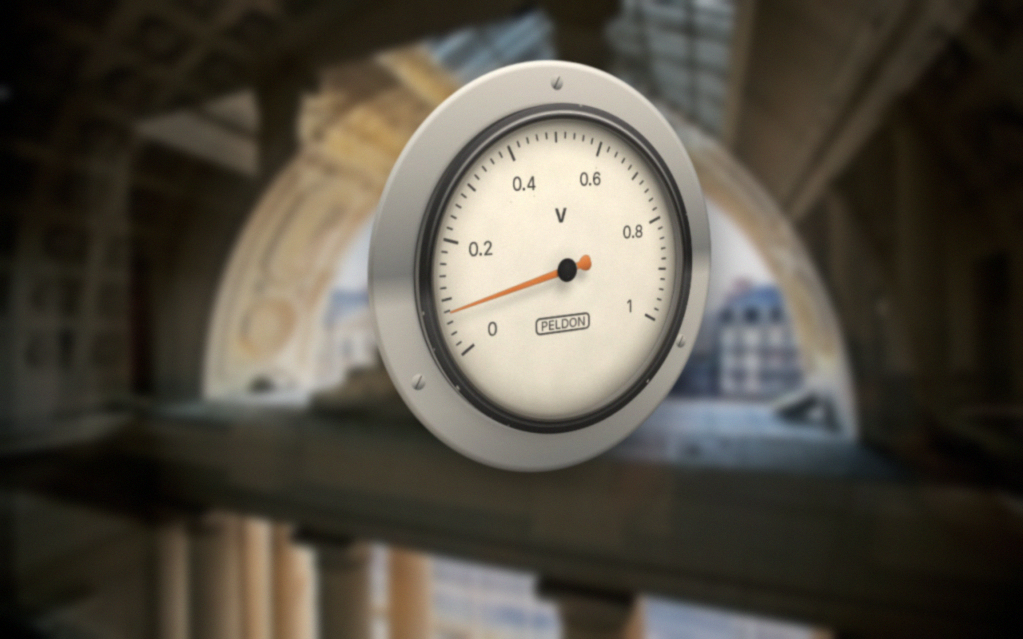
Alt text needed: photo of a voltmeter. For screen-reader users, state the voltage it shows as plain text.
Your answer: 0.08 V
